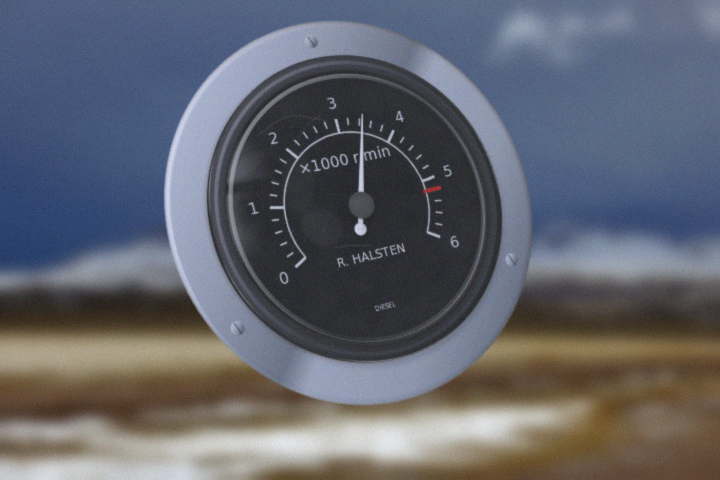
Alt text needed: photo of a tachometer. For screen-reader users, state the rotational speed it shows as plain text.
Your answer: 3400 rpm
